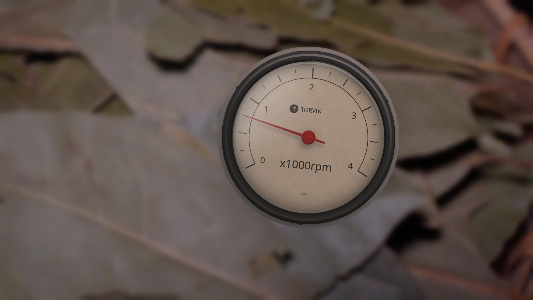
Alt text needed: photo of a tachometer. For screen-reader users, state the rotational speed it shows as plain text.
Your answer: 750 rpm
